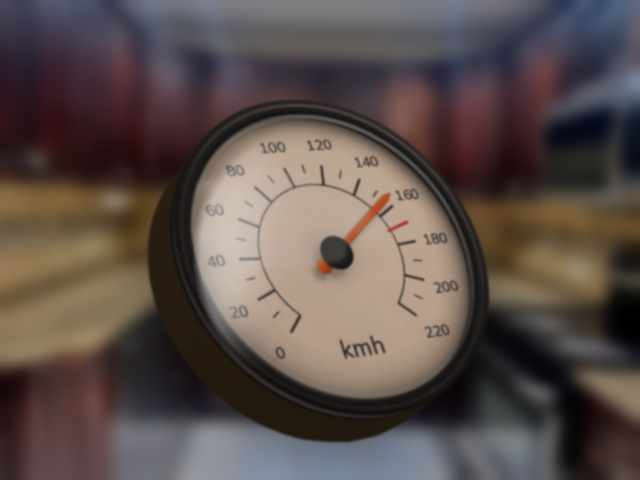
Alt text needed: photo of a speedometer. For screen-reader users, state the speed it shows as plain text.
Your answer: 155 km/h
